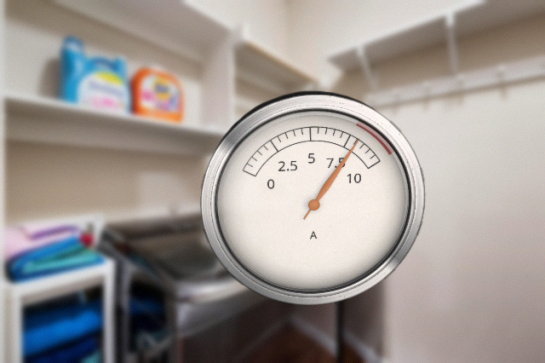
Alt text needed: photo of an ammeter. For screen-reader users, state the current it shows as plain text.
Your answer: 8 A
